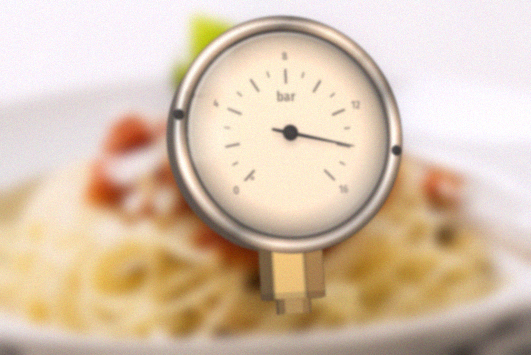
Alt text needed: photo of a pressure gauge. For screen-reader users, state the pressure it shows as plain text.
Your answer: 14 bar
